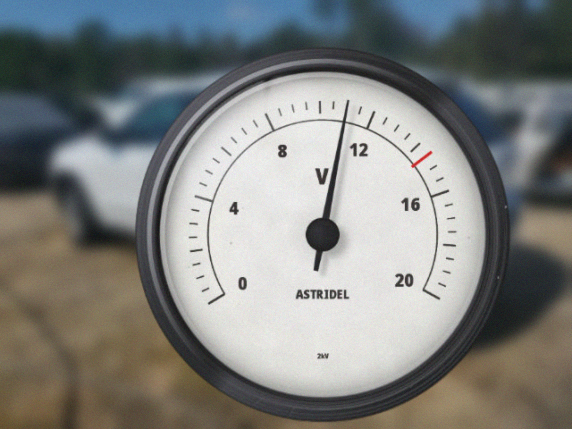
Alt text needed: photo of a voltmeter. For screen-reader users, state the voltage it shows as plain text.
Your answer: 11 V
